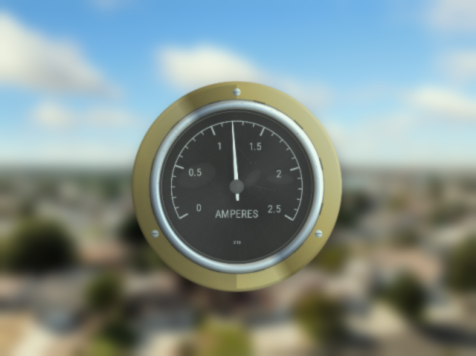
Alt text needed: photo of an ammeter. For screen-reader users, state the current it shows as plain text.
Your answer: 1.2 A
